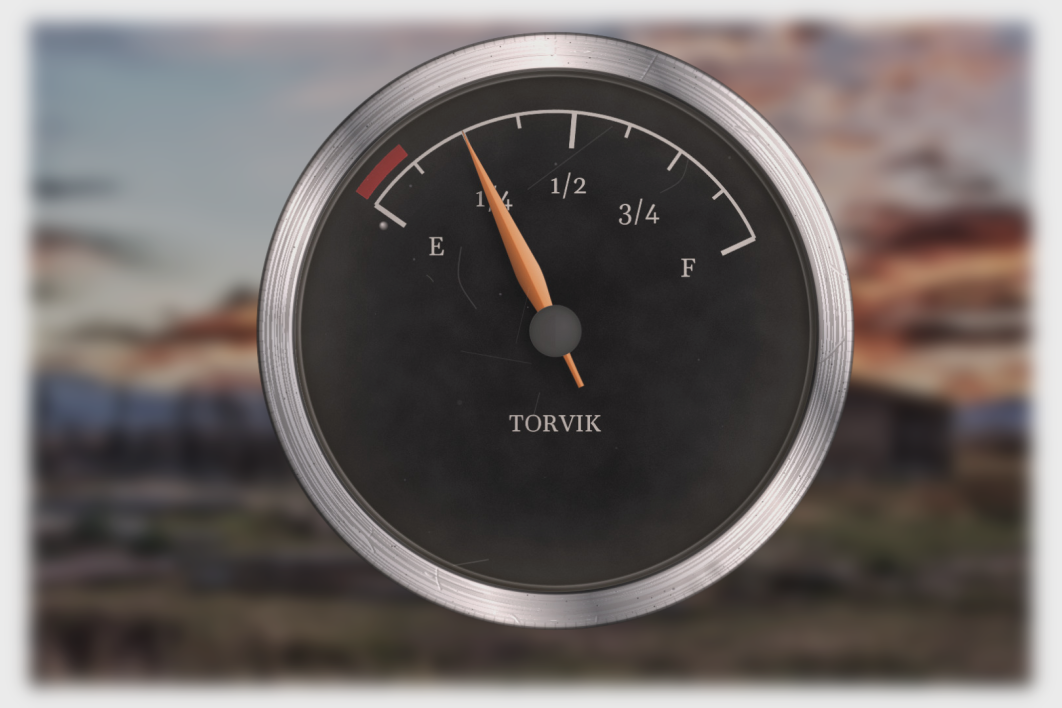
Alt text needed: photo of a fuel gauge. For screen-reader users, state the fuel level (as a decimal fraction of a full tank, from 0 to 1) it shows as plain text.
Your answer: 0.25
